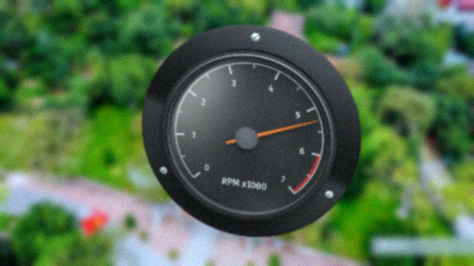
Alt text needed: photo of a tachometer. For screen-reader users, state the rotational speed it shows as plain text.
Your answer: 5250 rpm
